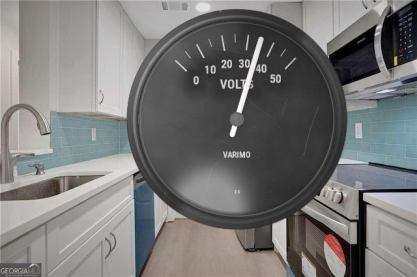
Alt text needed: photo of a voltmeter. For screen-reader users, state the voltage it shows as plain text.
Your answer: 35 V
